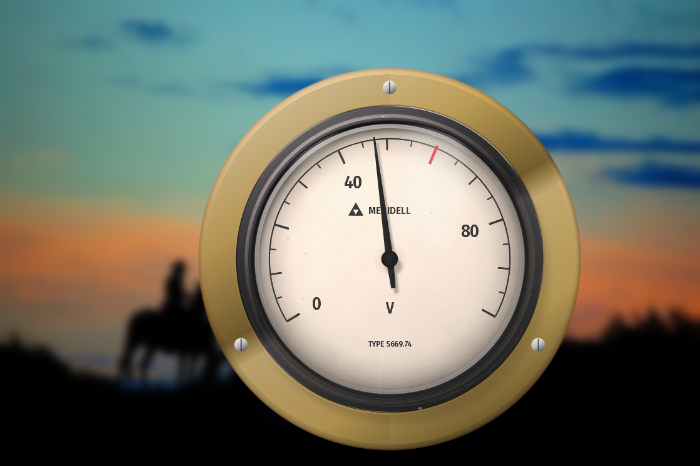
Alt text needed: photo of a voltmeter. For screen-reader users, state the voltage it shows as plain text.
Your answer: 47.5 V
